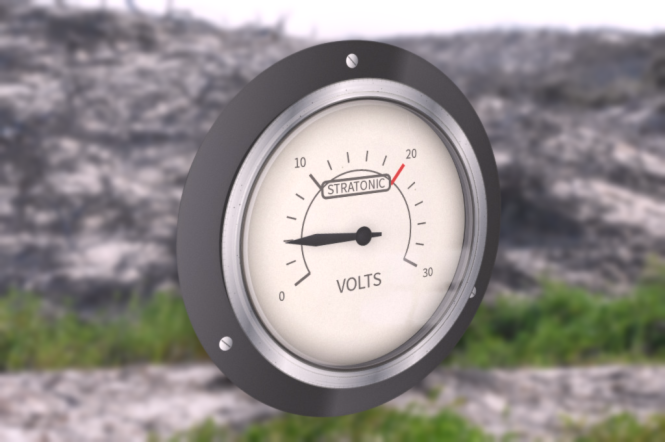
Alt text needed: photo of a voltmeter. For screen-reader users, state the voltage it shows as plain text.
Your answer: 4 V
